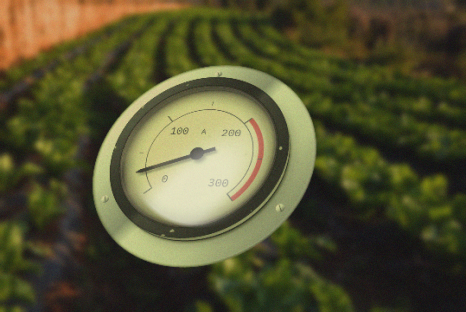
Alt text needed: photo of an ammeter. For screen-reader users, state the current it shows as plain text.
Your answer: 25 A
